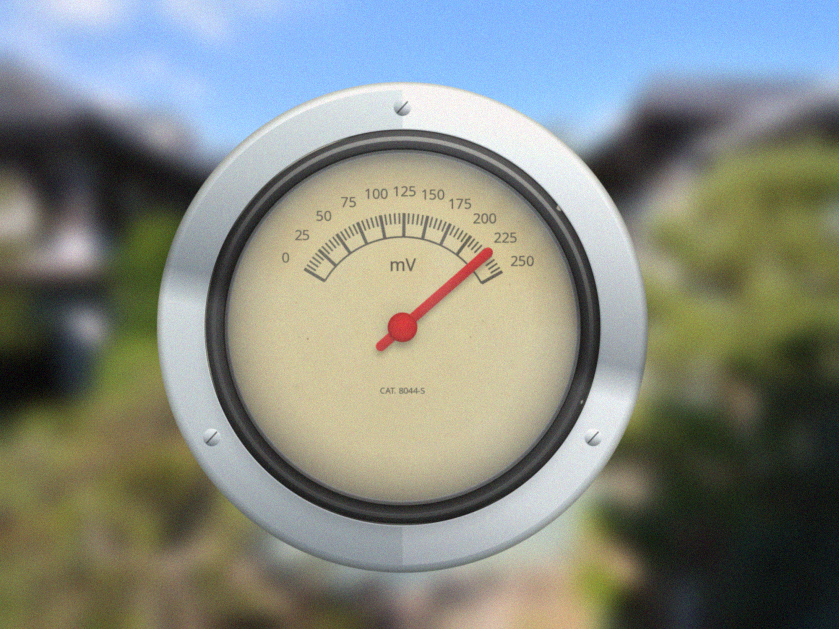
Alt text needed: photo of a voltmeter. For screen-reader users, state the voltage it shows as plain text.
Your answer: 225 mV
